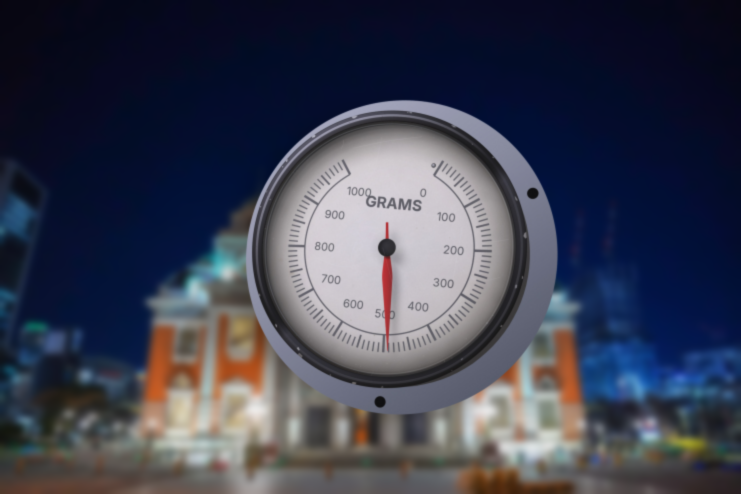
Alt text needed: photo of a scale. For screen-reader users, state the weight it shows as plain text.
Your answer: 490 g
